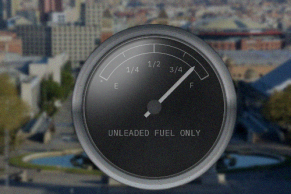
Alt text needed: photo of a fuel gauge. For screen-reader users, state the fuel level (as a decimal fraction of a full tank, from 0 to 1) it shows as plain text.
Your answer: 0.875
